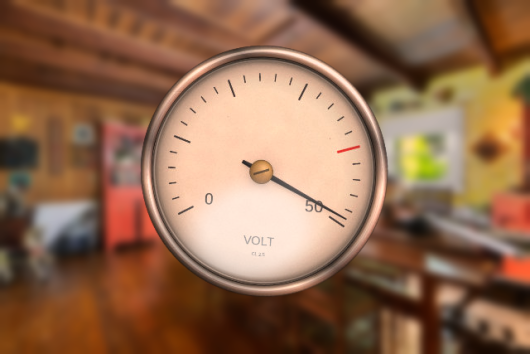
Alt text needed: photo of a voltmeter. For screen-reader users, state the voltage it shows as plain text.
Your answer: 49 V
